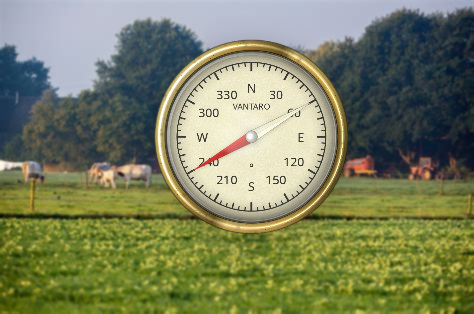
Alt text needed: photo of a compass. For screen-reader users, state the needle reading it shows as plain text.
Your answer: 240 °
